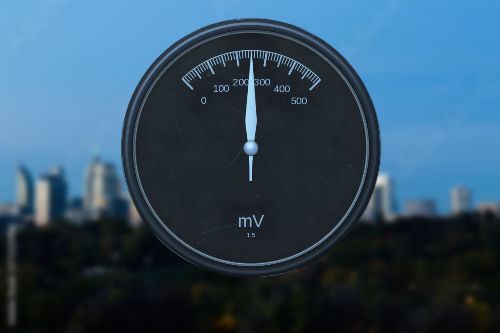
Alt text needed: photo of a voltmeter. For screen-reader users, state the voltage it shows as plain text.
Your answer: 250 mV
